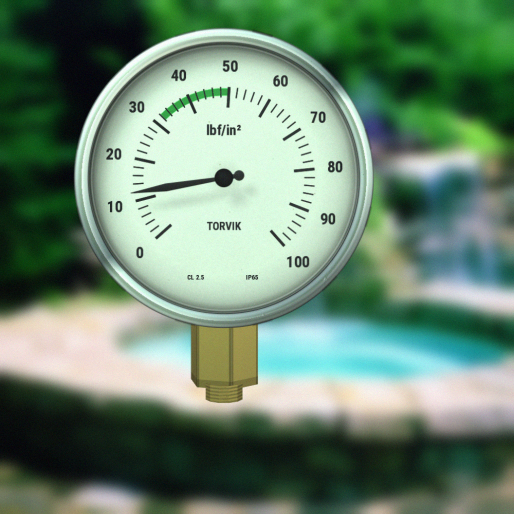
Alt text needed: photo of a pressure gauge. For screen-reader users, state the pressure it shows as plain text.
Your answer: 12 psi
